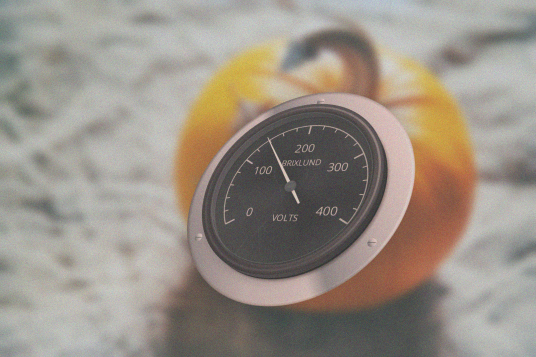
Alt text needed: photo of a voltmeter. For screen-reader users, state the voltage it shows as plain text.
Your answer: 140 V
